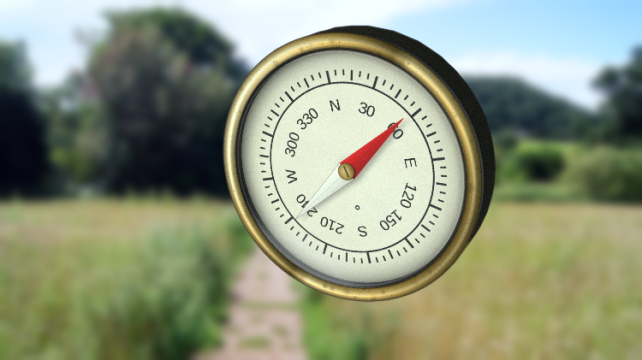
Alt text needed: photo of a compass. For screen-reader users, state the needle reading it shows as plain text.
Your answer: 57.5 °
